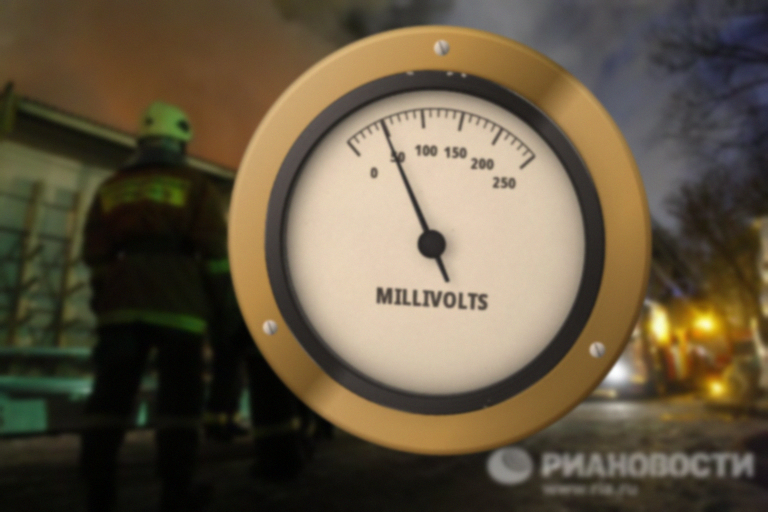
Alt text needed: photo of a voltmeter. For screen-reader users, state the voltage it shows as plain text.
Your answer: 50 mV
